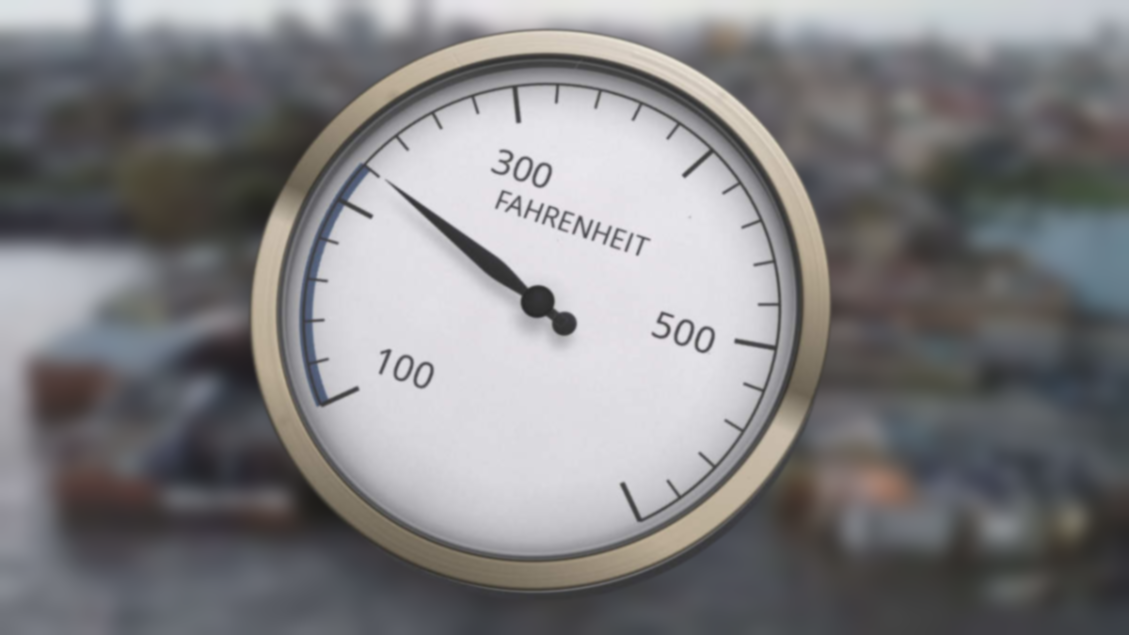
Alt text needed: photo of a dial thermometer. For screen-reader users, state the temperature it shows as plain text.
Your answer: 220 °F
